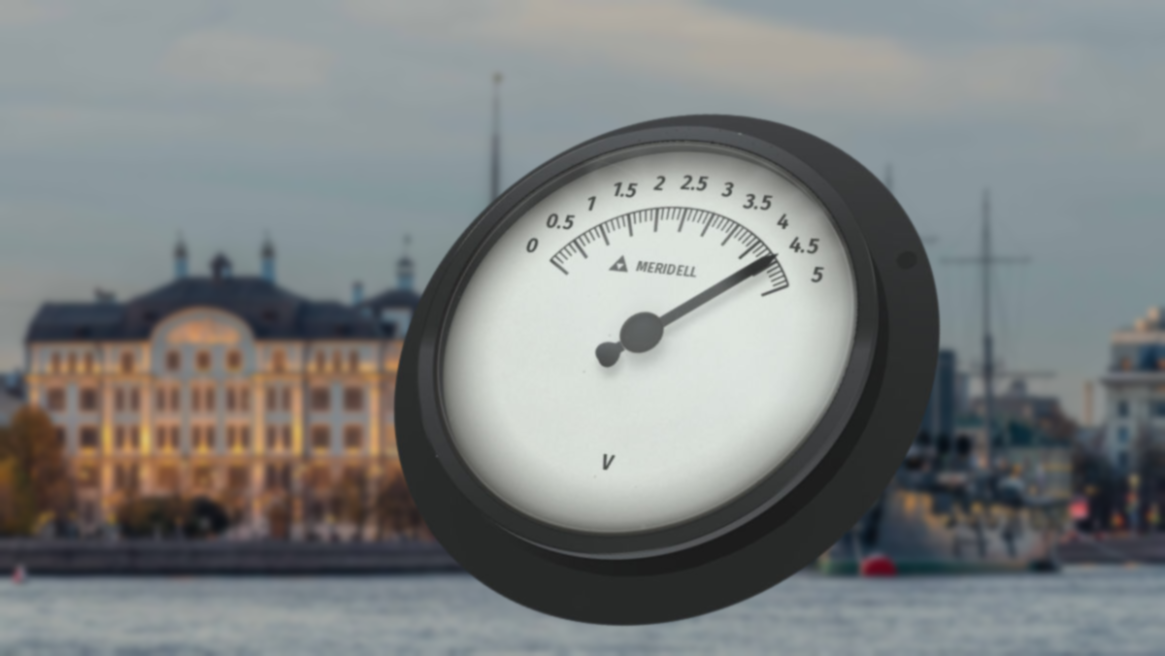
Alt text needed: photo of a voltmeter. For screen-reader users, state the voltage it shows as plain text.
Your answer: 4.5 V
